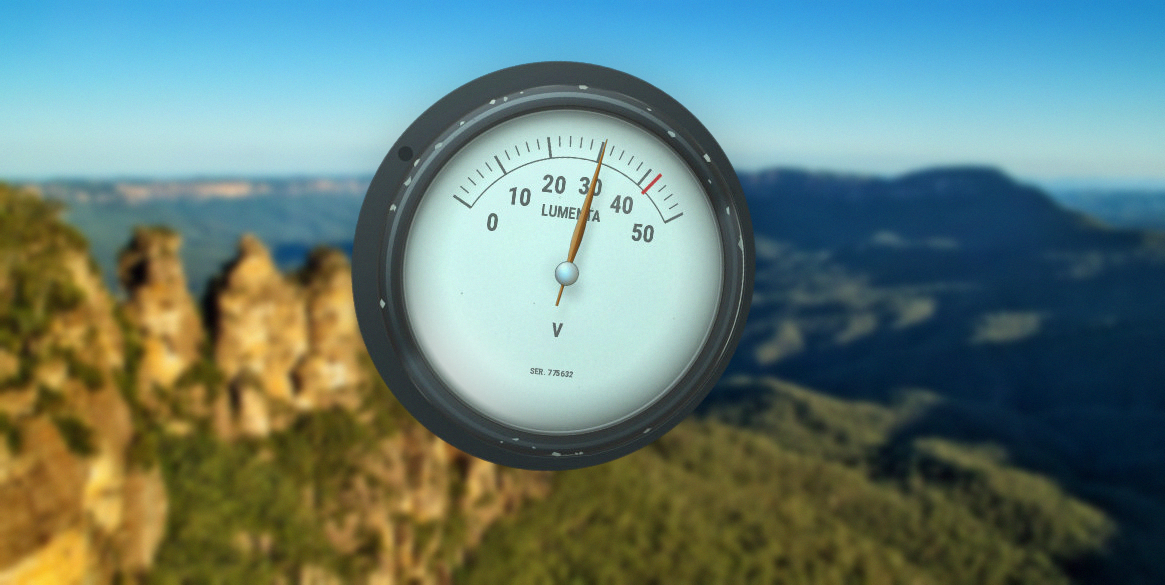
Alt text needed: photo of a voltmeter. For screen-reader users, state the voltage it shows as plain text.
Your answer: 30 V
